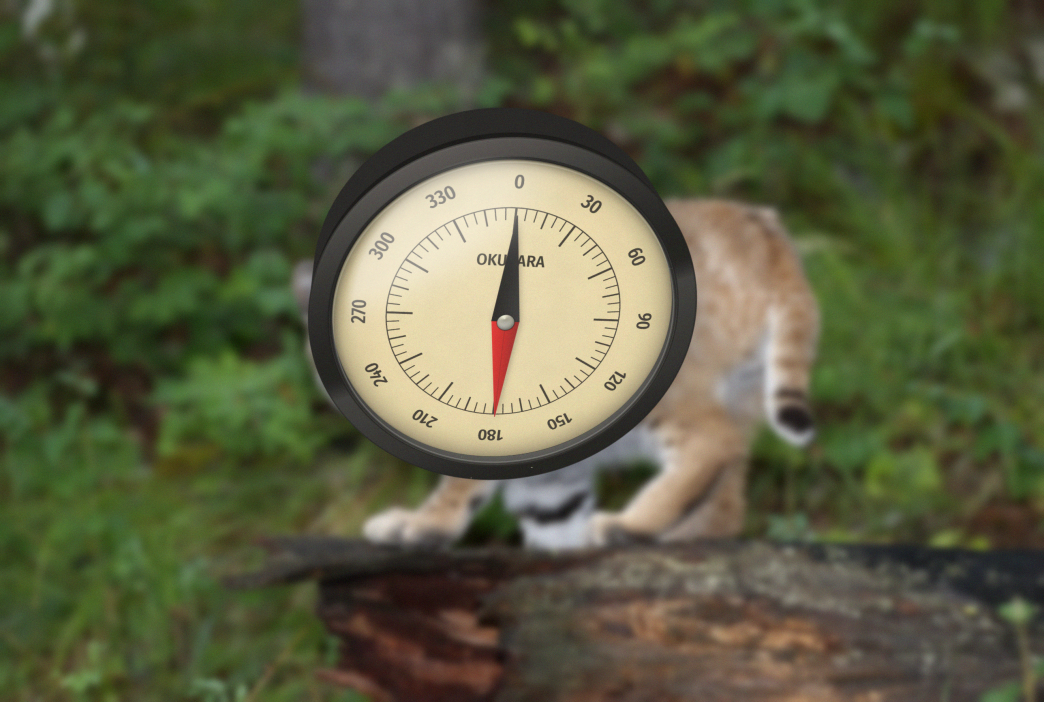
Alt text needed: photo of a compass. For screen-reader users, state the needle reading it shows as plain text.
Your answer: 180 °
